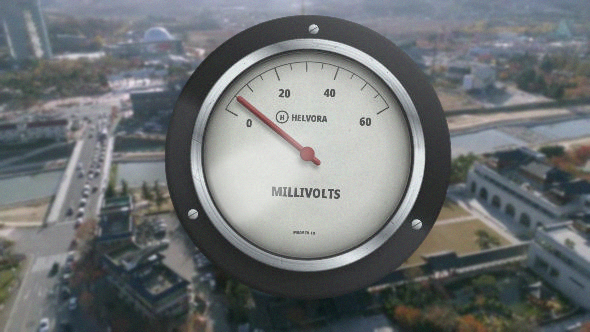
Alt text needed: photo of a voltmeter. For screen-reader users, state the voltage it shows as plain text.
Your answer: 5 mV
